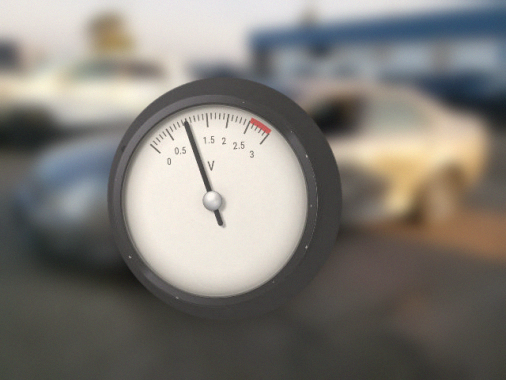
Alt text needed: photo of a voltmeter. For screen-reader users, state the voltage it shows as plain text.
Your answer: 1 V
